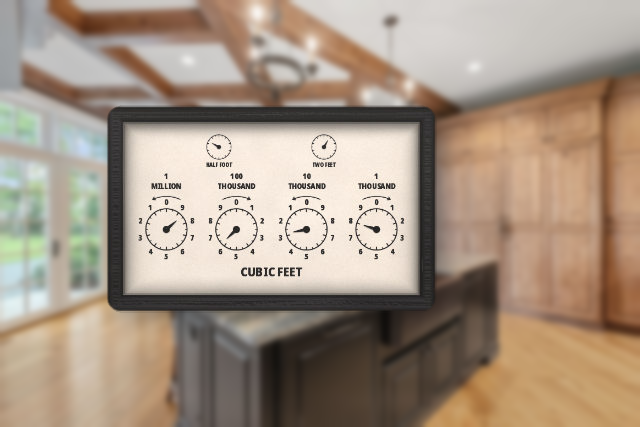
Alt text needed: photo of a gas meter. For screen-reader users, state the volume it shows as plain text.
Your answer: 862800 ft³
